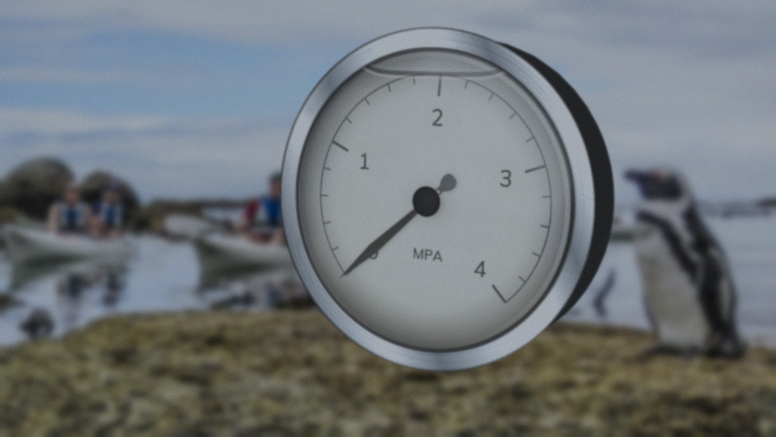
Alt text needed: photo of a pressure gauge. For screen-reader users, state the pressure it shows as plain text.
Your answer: 0 MPa
